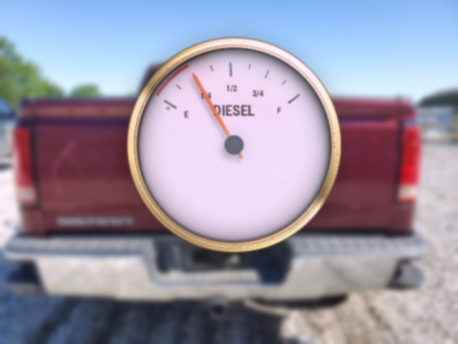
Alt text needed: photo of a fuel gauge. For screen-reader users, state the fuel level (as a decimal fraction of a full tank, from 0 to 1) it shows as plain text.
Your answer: 0.25
